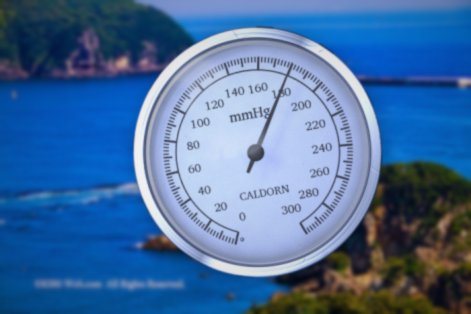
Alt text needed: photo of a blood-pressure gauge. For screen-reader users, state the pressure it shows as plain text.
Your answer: 180 mmHg
